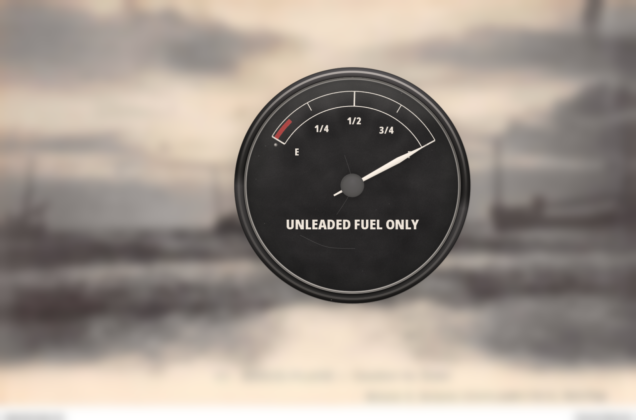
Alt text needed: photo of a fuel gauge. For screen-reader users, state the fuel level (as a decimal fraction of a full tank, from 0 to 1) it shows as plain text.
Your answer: 1
